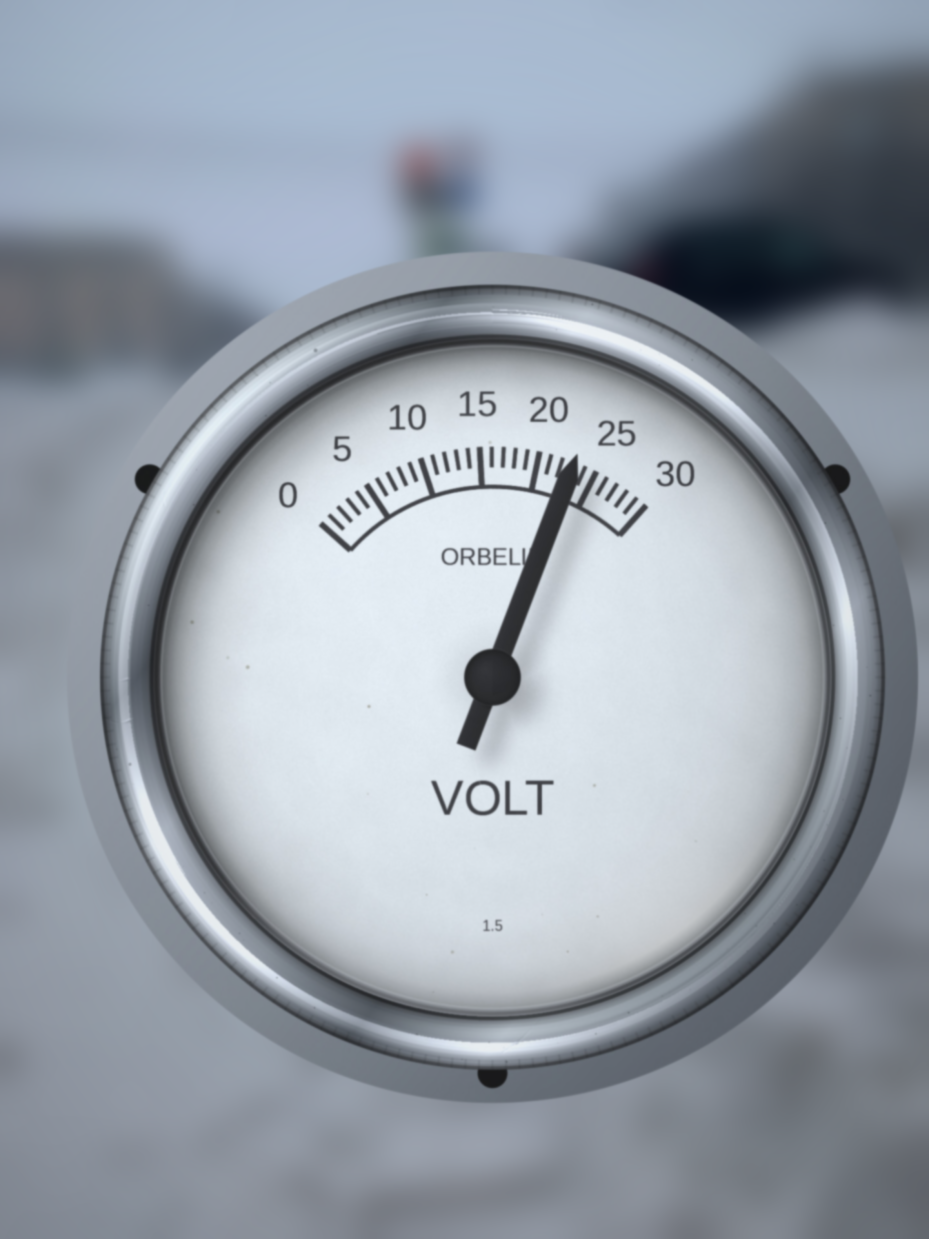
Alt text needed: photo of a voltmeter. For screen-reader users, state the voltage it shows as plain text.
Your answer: 23 V
